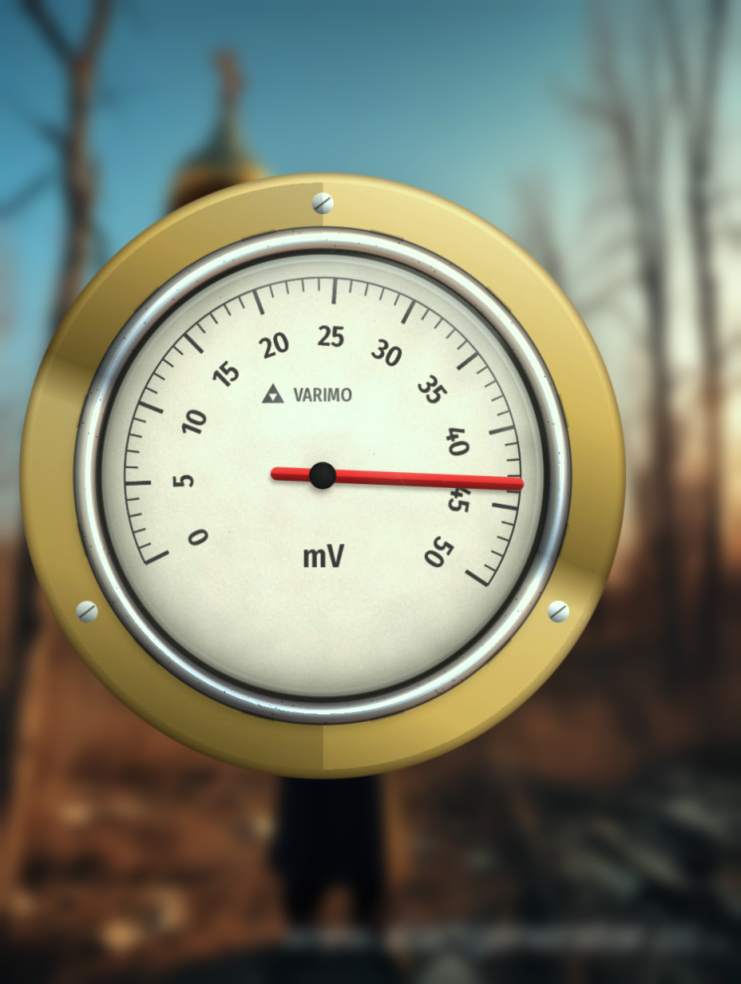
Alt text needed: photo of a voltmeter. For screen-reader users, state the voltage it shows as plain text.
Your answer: 43.5 mV
